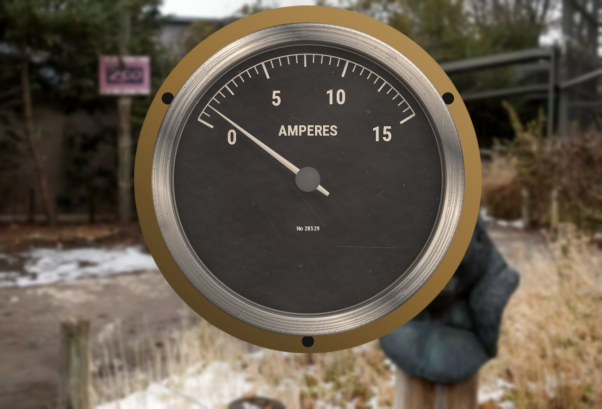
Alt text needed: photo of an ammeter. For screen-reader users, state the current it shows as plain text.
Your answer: 1 A
